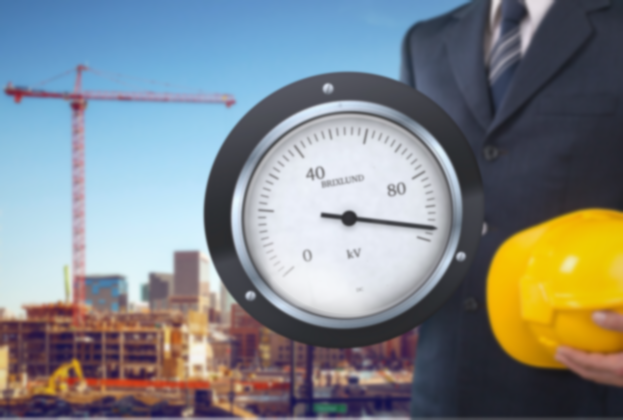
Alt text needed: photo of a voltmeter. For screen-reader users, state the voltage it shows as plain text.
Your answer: 96 kV
